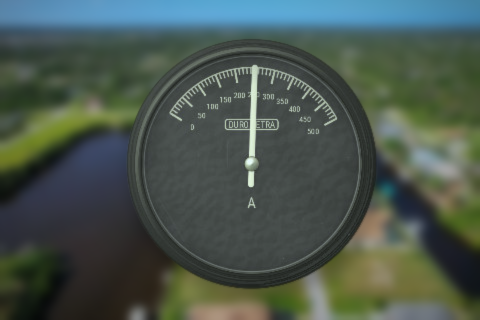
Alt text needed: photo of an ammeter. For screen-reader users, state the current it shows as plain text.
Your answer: 250 A
